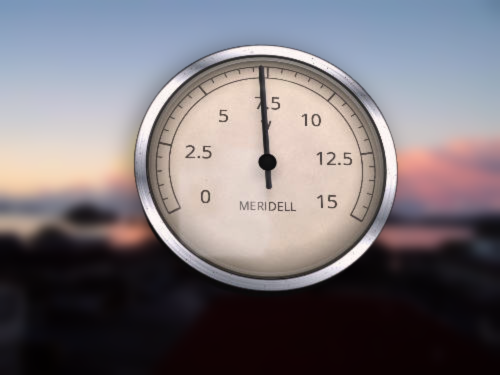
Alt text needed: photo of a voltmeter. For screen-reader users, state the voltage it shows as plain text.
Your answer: 7.25 V
